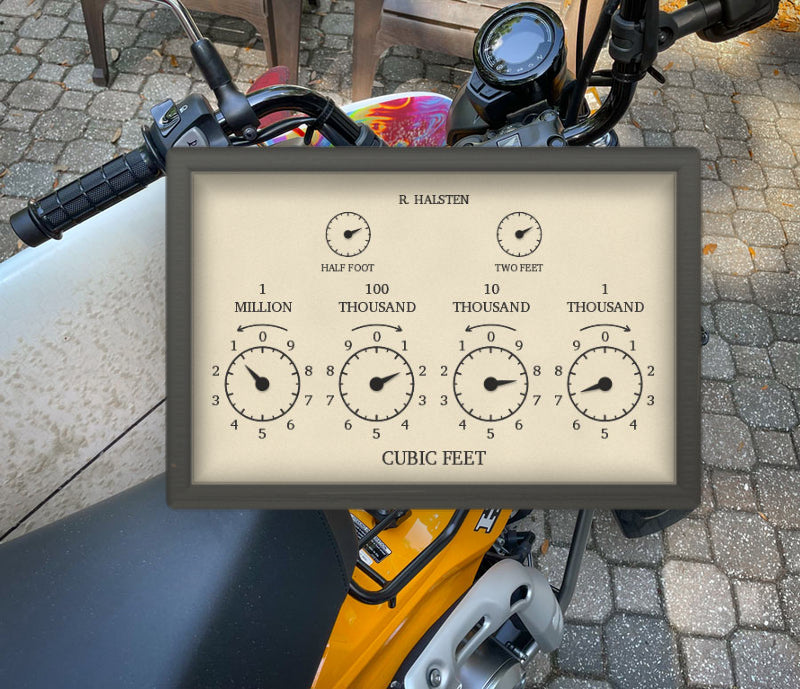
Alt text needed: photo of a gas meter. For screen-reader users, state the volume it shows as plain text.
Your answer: 117700 ft³
